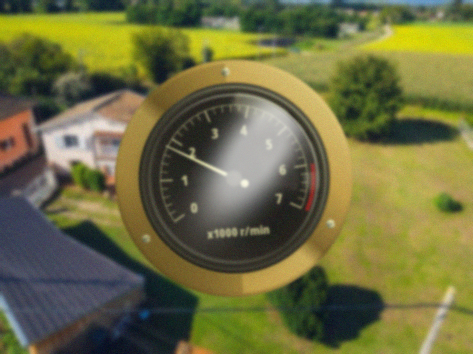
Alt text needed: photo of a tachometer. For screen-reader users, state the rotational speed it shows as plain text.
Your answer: 1800 rpm
